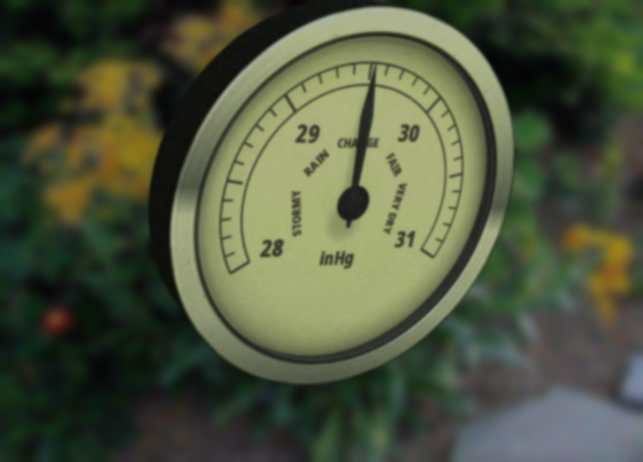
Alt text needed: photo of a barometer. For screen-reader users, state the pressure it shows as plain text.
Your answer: 29.5 inHg
